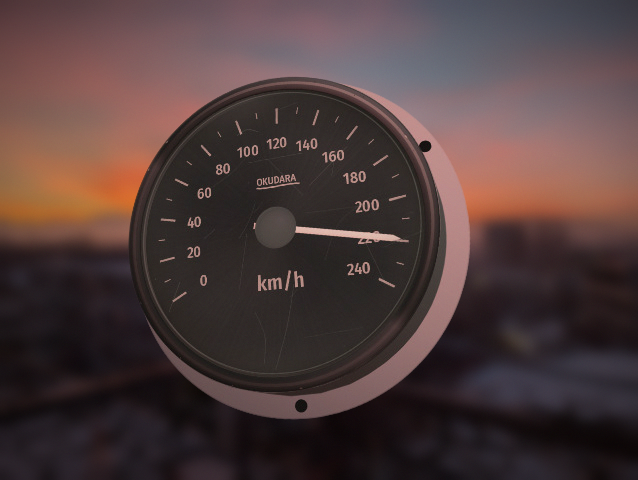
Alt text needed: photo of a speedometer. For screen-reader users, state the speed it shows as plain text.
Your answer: 220 km/h
